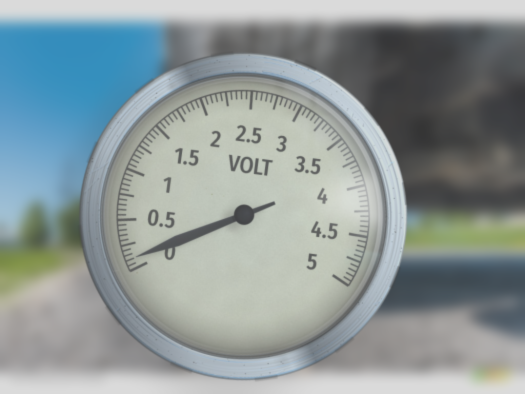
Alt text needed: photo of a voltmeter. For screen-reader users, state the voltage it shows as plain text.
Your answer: 0.1 V
